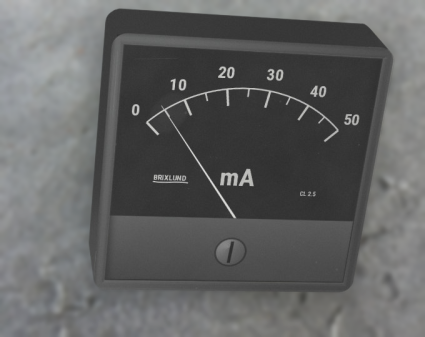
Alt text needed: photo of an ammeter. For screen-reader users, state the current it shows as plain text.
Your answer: 5 mA
